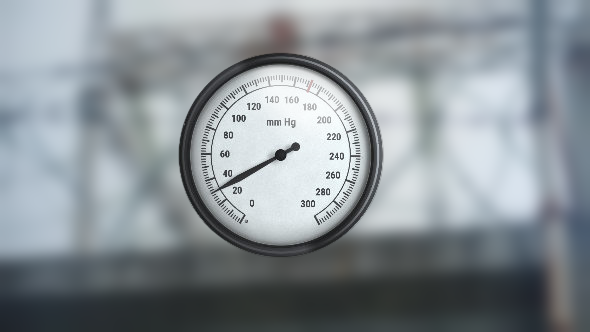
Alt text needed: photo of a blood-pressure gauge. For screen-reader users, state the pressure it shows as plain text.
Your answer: 30 mmHg
